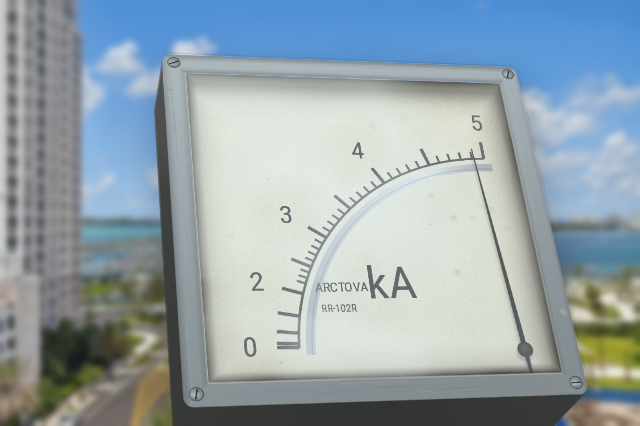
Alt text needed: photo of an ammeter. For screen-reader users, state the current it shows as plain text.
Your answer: 4.9 kA
